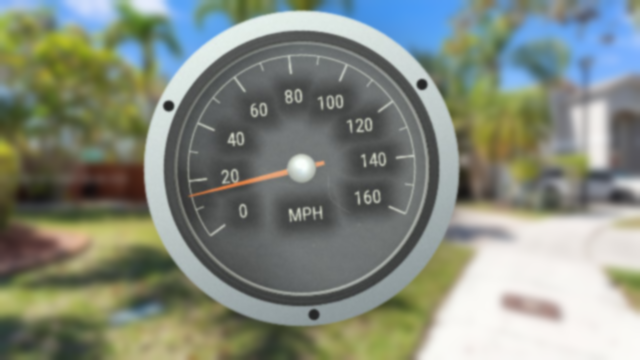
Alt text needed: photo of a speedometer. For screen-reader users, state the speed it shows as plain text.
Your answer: 15 mph
